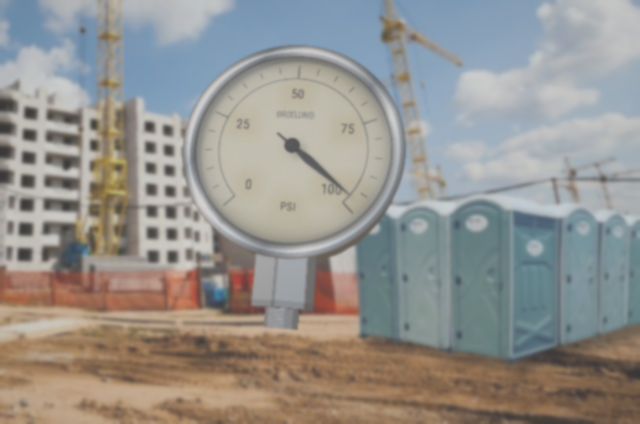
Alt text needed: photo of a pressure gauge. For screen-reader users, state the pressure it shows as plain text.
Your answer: 97.5 psi
